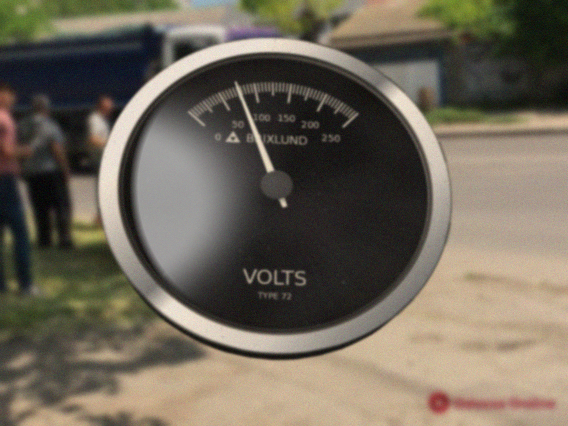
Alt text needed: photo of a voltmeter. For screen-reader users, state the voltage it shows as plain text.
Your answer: 75 V
